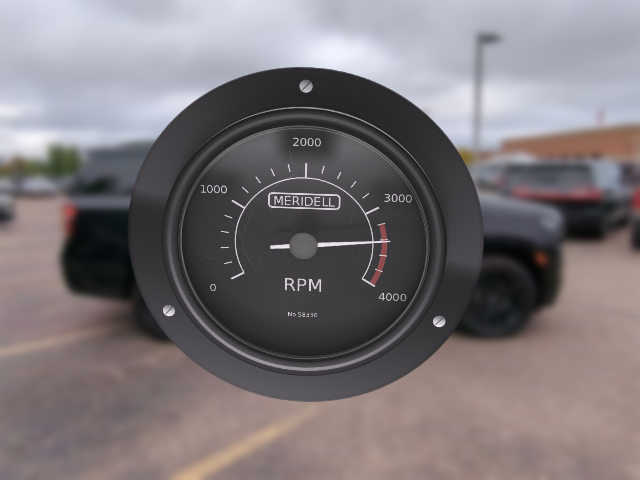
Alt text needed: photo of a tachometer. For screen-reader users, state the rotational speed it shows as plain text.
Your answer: 3400 rpm
